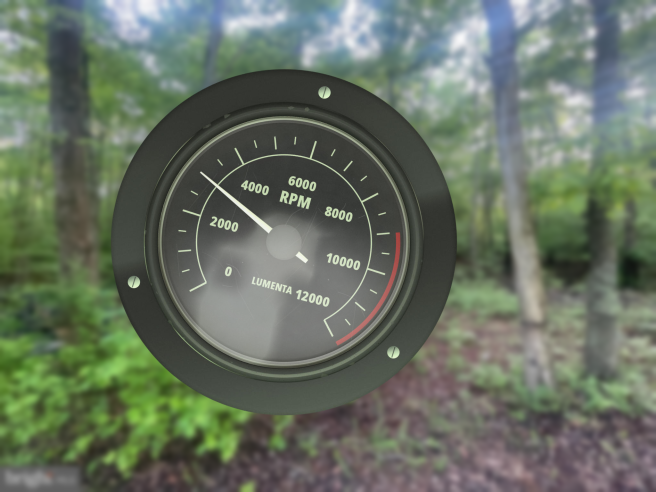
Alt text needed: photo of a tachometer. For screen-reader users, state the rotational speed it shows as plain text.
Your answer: 3000 rpm
